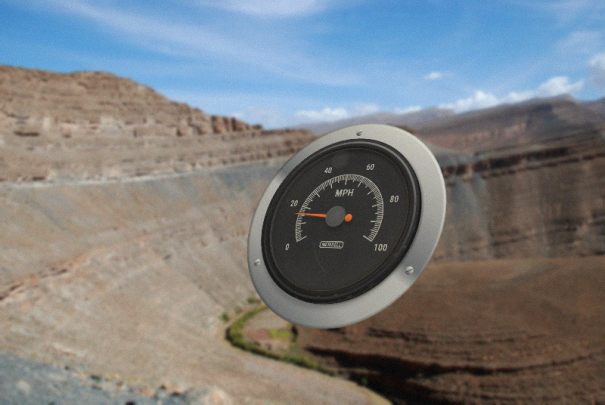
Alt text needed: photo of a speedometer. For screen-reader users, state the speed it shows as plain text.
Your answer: 15 mph
